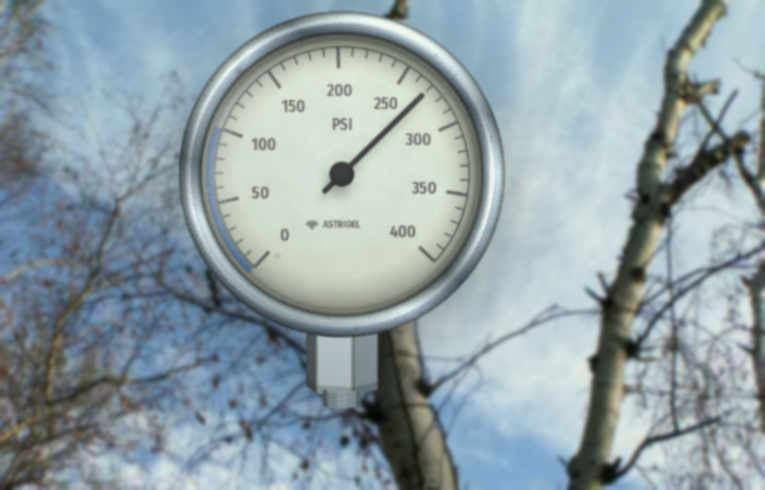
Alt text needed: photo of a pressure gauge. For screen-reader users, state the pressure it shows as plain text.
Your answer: 270 psi
